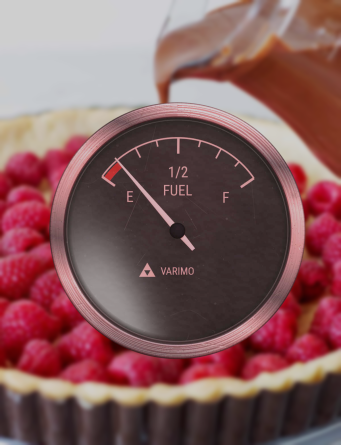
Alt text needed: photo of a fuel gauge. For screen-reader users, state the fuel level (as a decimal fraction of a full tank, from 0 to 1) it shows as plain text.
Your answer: 0.125
